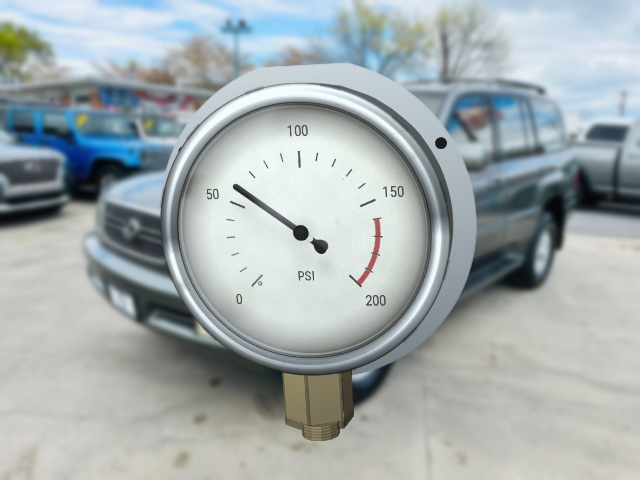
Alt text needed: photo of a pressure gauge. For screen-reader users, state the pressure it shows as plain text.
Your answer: 60 psi
